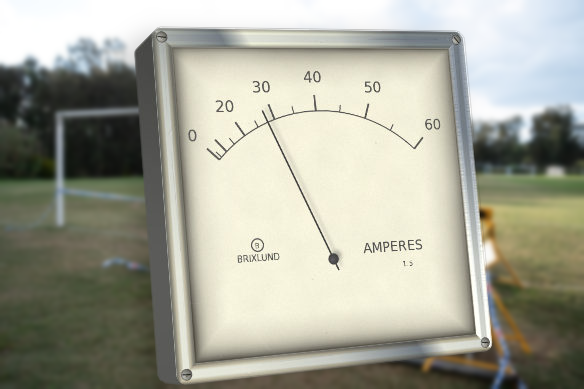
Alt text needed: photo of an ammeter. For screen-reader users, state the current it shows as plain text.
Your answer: 27.5 A
